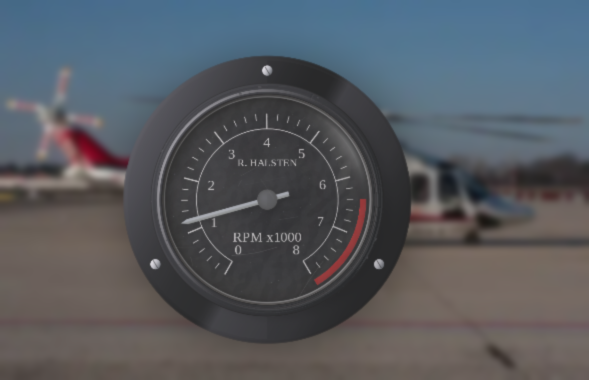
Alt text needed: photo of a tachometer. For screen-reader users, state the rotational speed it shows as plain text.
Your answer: 1200 rpm
